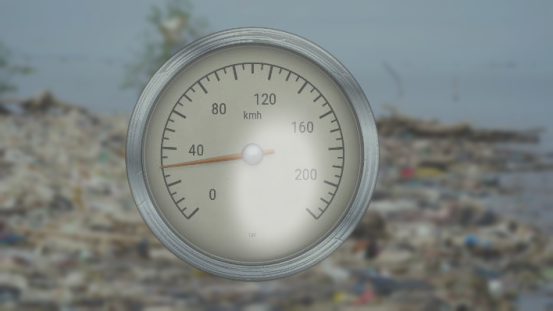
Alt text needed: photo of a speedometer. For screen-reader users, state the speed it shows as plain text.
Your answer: 30 km/h
